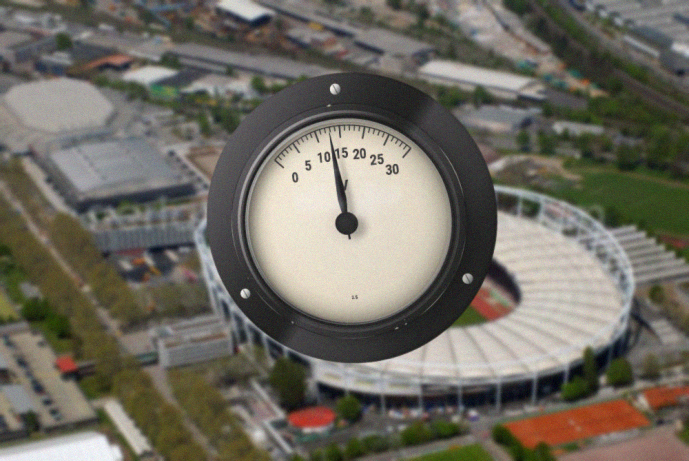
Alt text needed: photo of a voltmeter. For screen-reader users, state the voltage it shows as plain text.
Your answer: 13 V
